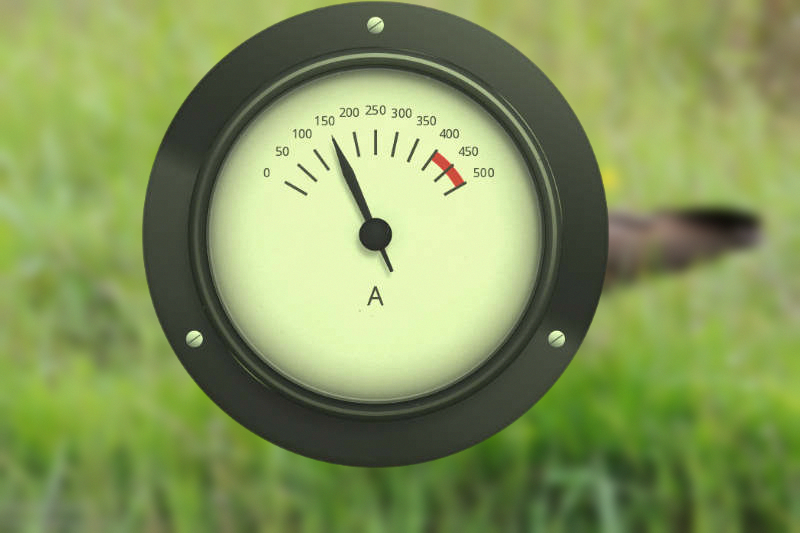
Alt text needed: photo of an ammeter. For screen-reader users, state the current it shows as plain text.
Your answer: 150 A
